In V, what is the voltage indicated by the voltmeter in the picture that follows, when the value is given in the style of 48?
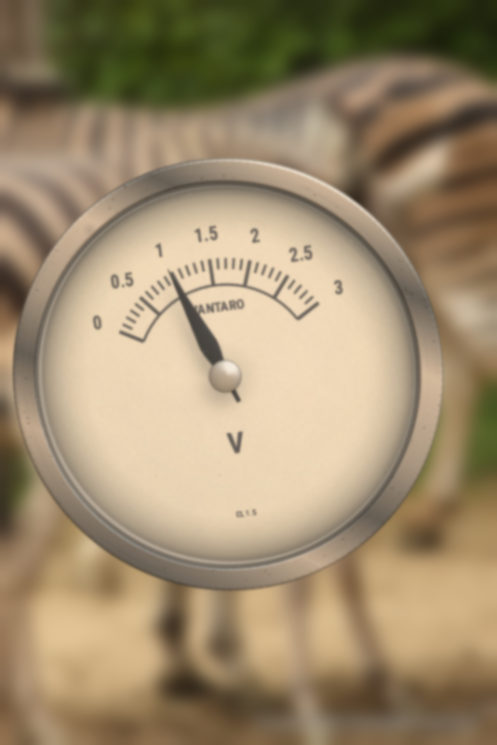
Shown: 1
